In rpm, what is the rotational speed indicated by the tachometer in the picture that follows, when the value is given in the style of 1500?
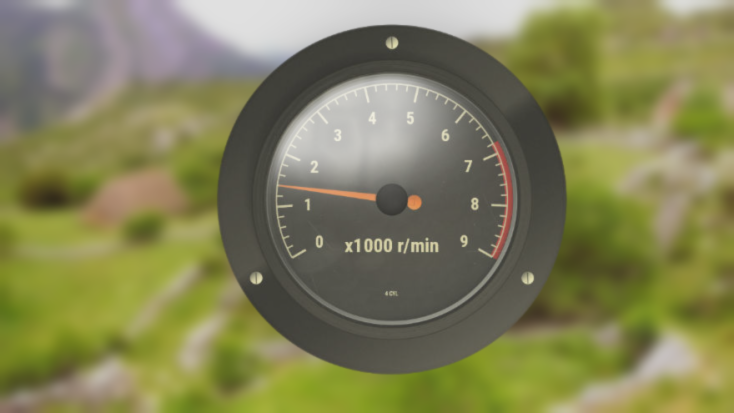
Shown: 1400
